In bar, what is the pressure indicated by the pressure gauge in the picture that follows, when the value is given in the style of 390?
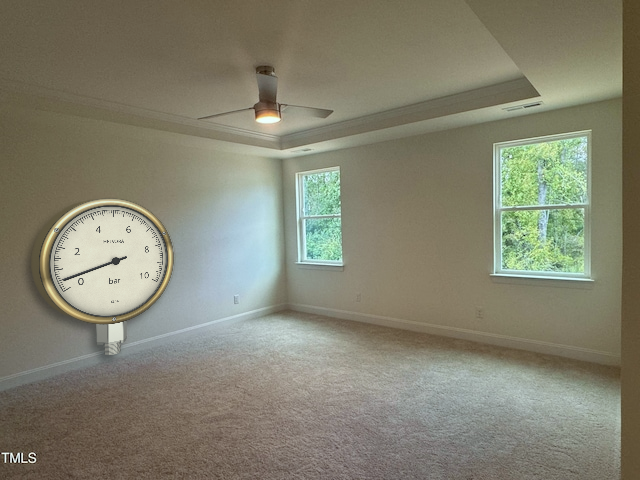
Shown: 0.5
